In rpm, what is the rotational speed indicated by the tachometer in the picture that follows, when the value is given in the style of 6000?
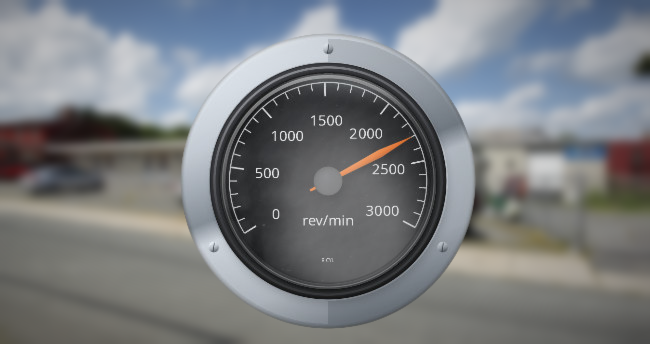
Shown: 2300
